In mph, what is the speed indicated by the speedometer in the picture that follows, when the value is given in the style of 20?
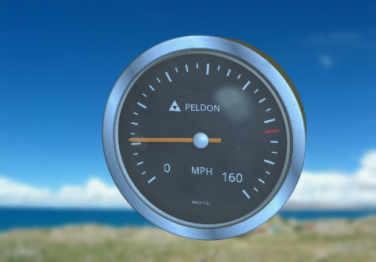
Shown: 22.5
